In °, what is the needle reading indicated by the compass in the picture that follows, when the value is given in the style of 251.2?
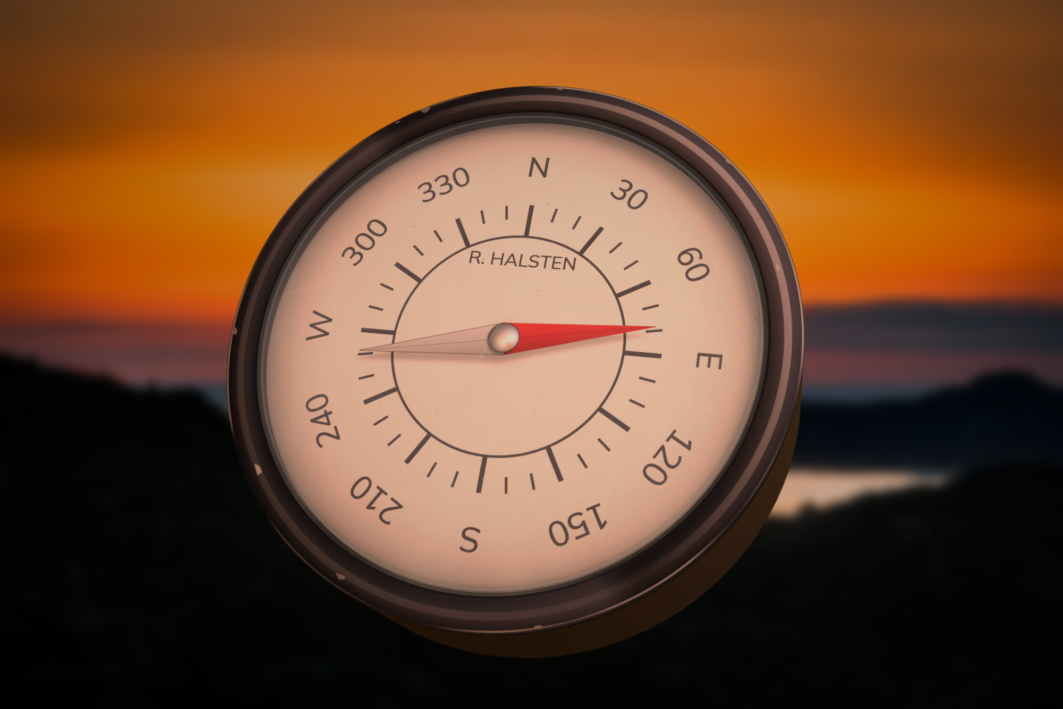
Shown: 80
